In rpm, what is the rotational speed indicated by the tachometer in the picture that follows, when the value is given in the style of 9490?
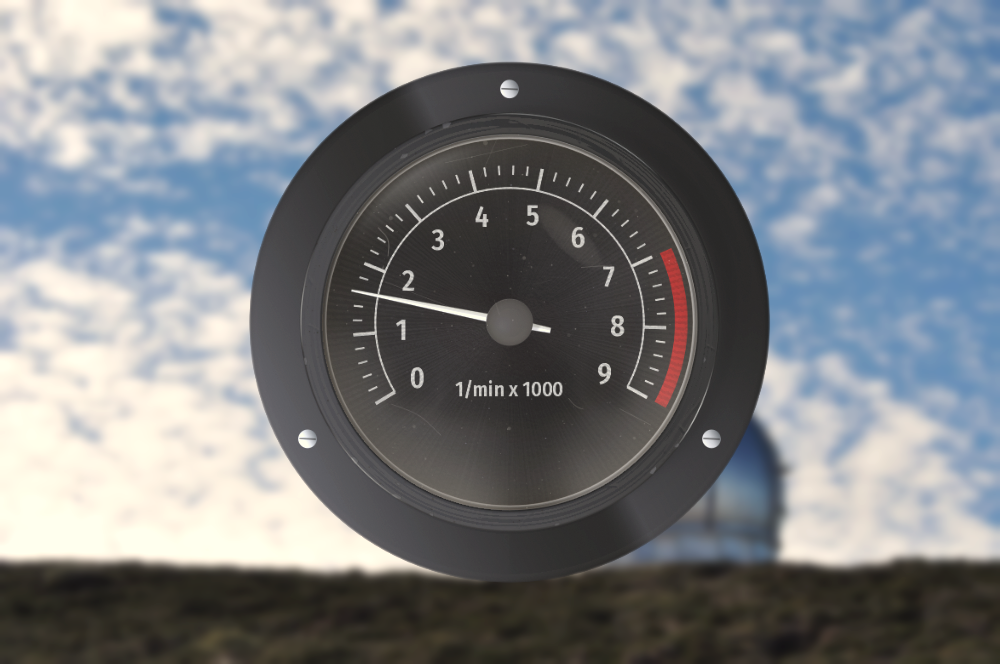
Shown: 1600
